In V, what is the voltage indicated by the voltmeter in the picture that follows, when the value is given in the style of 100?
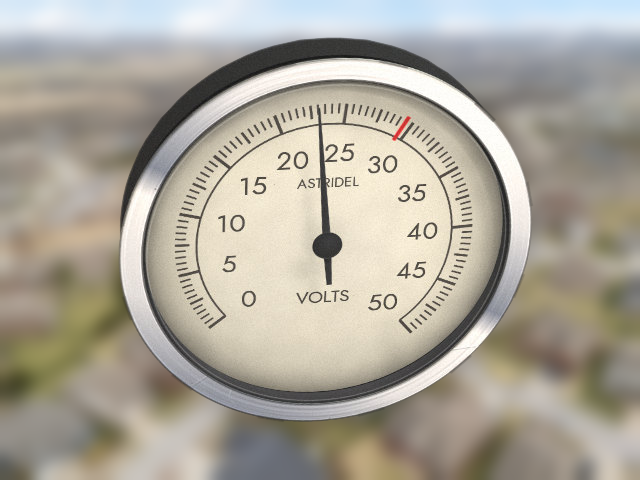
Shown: 23
